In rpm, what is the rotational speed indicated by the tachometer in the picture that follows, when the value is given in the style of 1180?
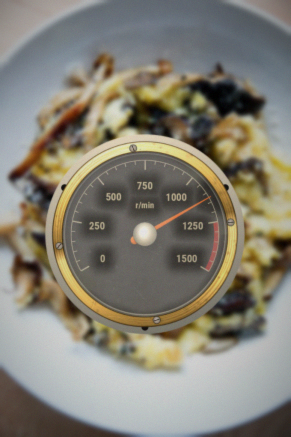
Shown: 1125
